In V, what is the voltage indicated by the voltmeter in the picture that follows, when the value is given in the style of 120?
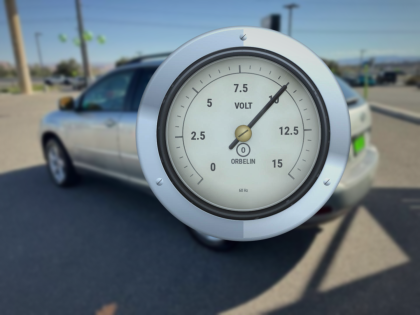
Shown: 10
